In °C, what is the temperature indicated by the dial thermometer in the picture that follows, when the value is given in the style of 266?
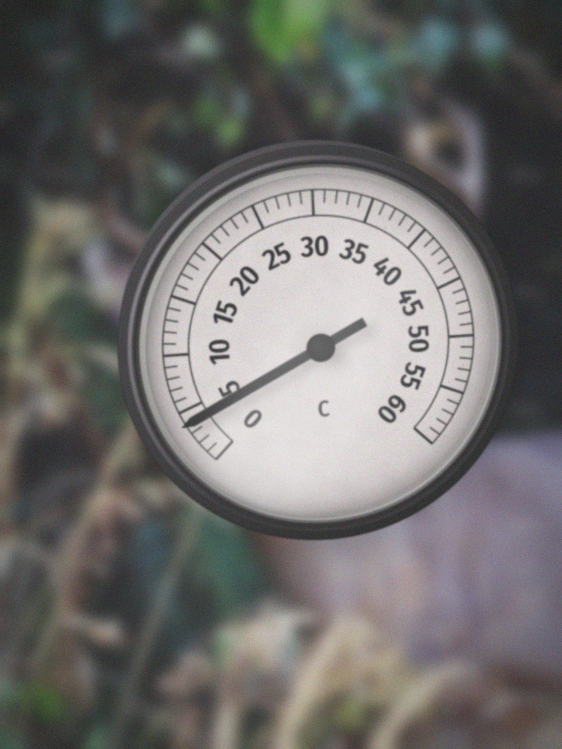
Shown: 4
